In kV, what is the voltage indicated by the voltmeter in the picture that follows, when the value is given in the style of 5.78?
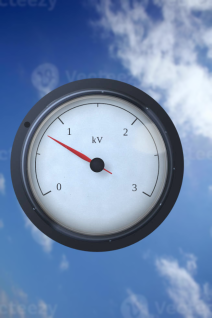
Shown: 0.75
